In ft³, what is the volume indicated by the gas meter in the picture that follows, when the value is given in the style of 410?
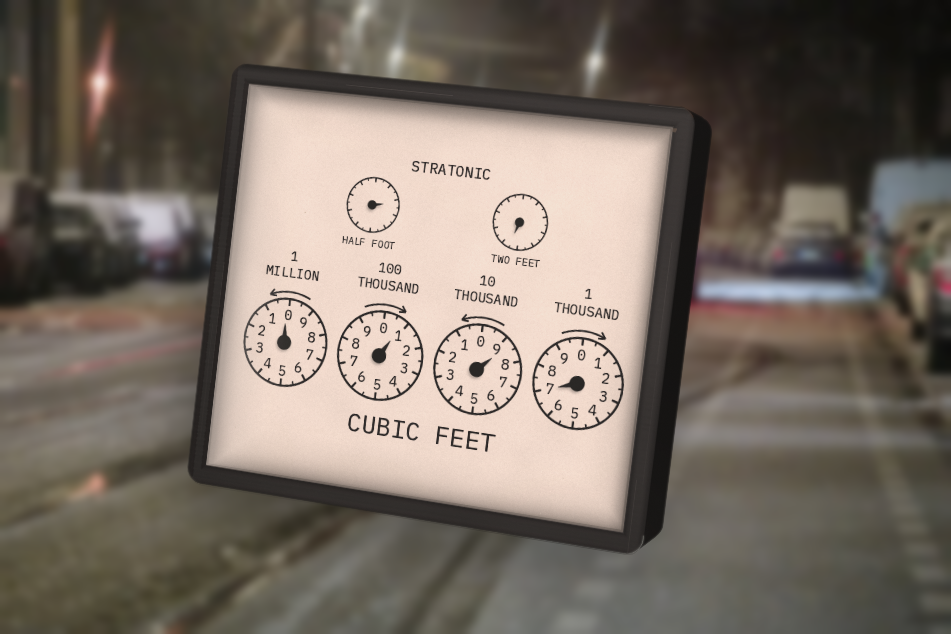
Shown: 8700
